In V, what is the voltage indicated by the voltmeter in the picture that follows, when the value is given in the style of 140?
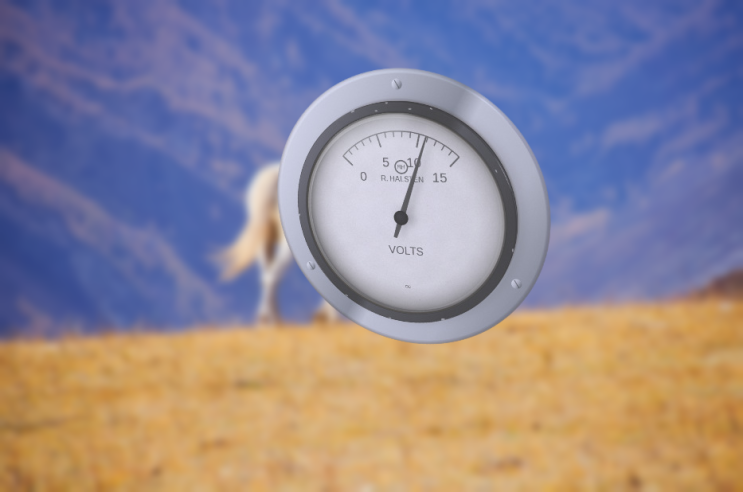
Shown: 11
